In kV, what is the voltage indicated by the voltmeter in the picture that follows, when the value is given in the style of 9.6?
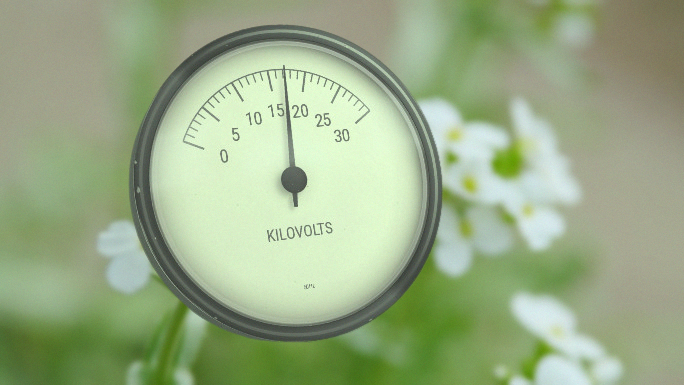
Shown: 17
